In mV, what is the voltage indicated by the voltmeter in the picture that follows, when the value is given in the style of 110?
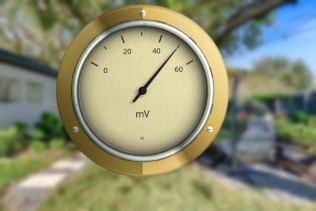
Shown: 50
